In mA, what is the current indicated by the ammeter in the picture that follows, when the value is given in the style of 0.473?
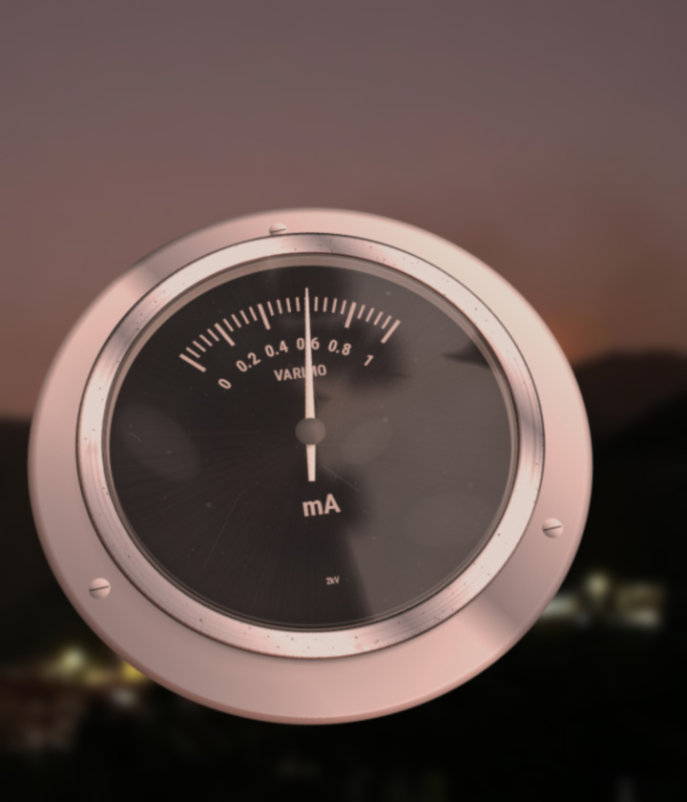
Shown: 0.6
